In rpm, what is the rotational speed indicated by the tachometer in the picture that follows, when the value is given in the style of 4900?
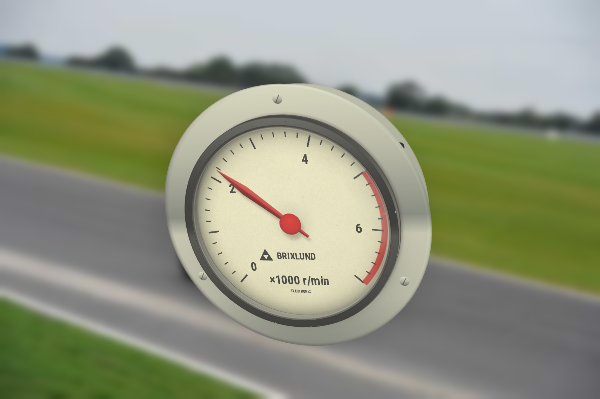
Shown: 2200
